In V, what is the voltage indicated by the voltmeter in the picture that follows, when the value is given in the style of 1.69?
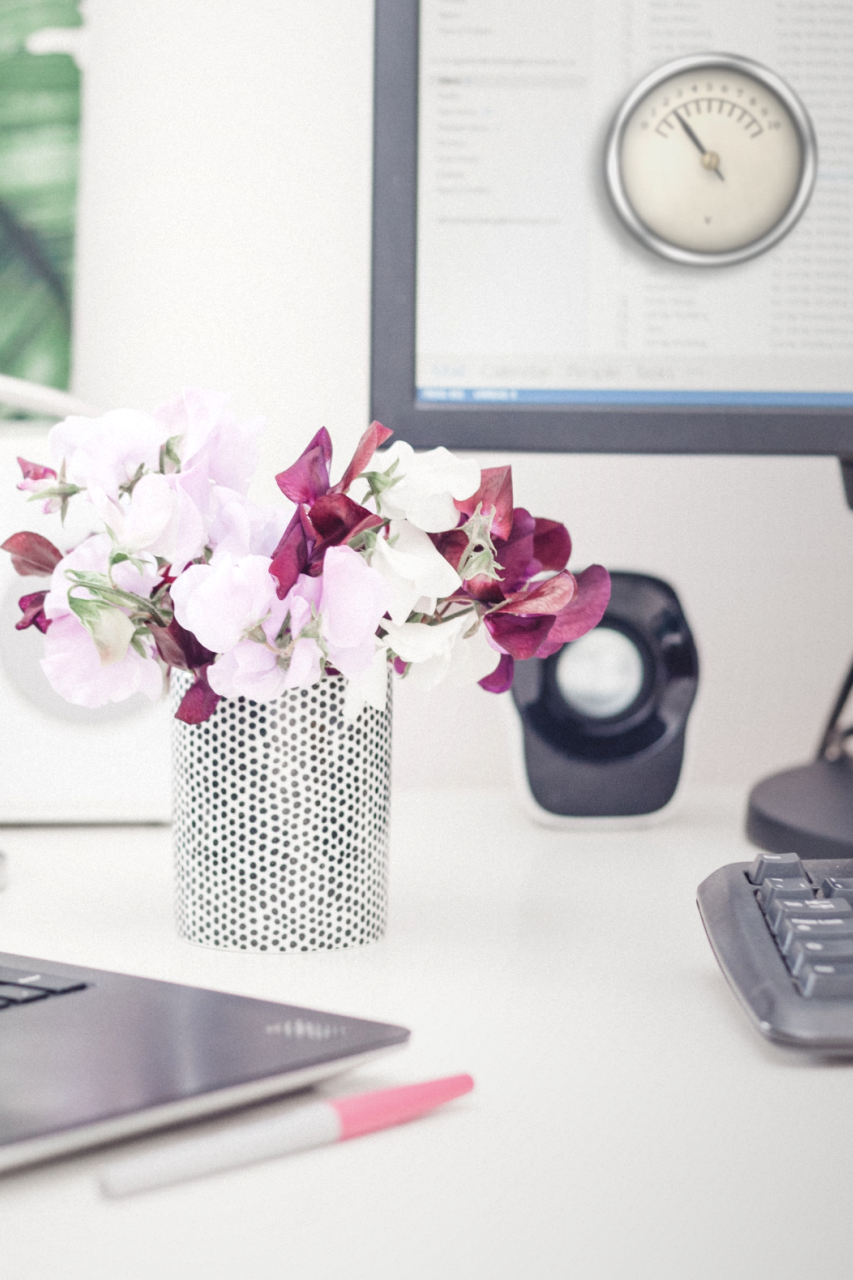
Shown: 2
